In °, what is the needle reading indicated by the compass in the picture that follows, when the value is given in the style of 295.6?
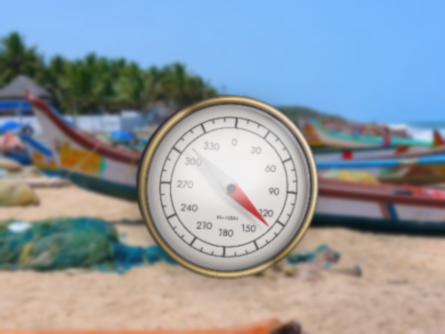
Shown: 130
